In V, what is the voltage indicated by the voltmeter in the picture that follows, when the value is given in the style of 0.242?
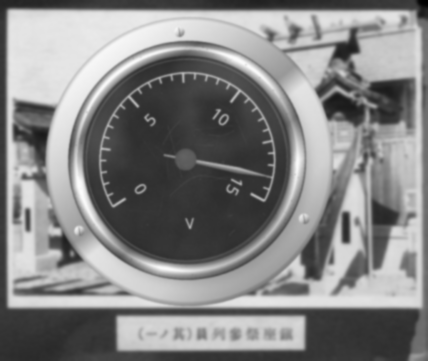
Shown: 14
